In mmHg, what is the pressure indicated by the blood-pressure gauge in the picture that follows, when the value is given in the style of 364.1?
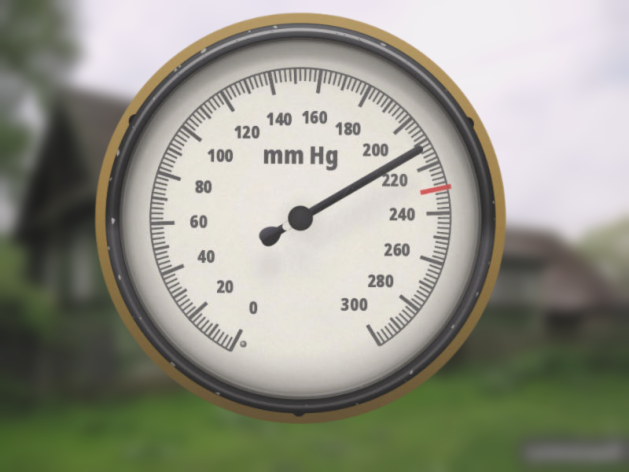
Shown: 212
